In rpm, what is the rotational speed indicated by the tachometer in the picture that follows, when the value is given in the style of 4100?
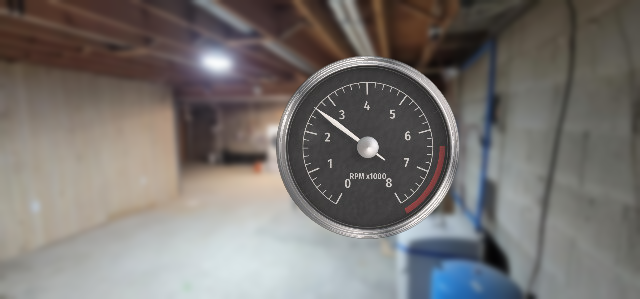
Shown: 2600
